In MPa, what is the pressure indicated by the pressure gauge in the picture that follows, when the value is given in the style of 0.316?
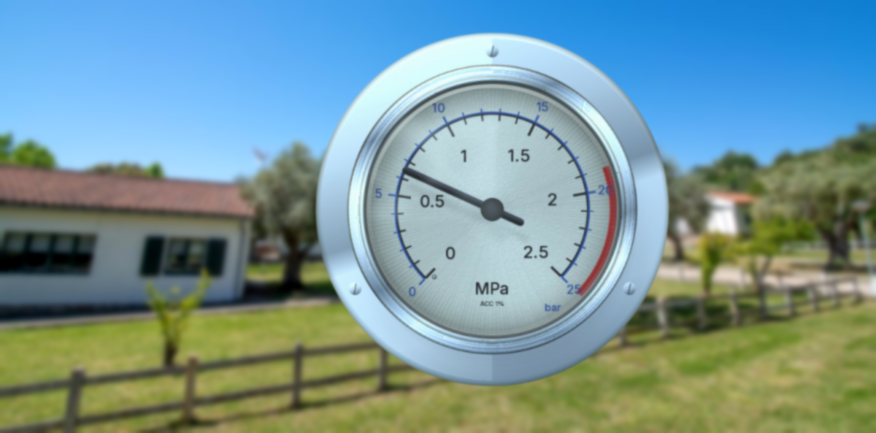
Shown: 0.65
